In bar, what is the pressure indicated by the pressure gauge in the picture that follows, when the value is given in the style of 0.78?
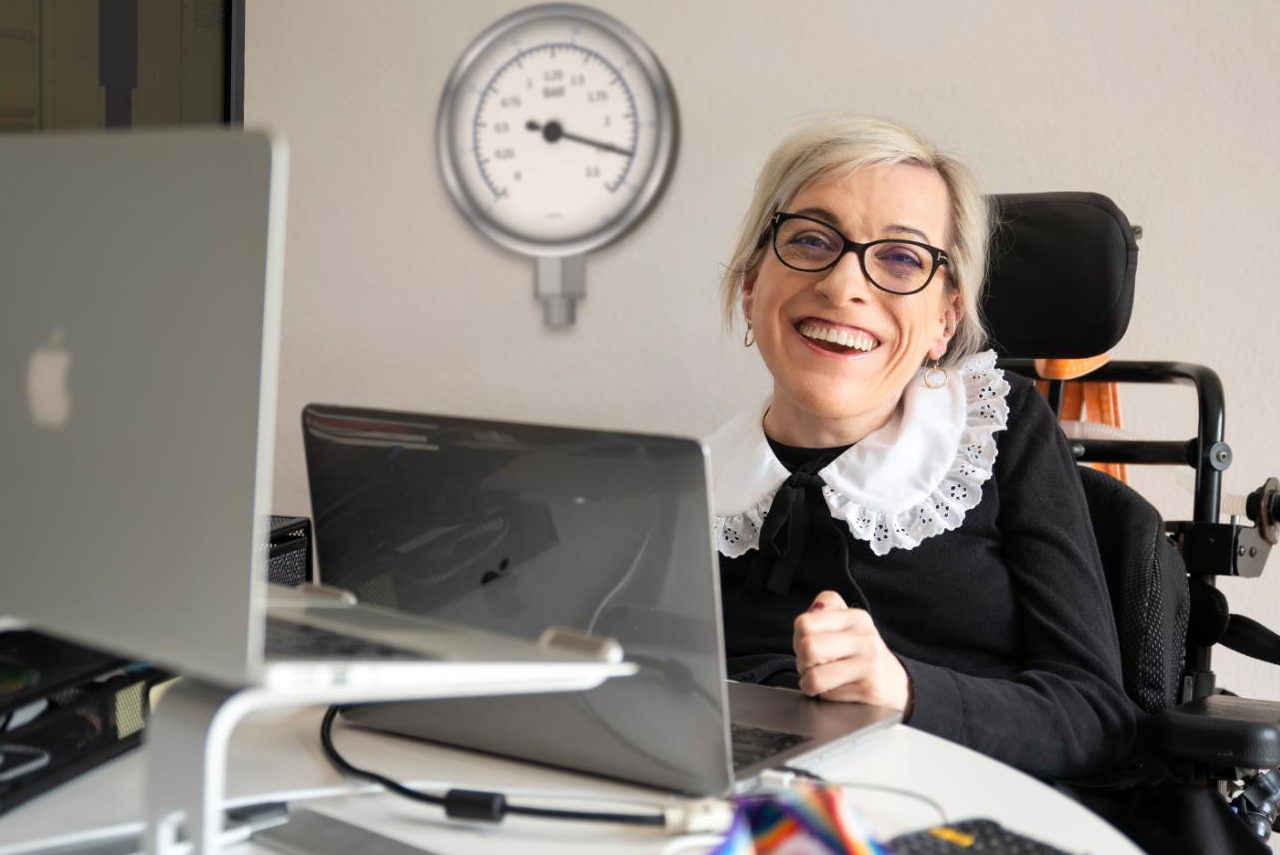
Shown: 2.25
